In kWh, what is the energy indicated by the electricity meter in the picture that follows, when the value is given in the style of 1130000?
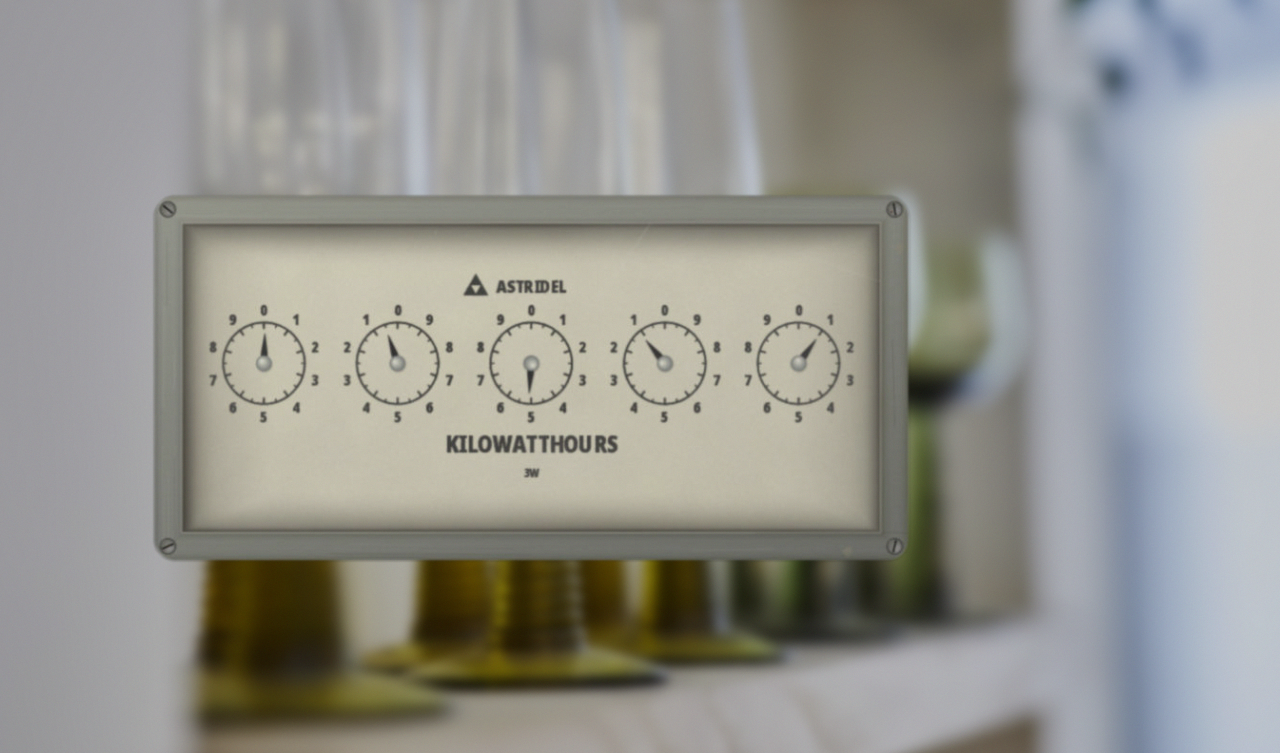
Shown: 511
